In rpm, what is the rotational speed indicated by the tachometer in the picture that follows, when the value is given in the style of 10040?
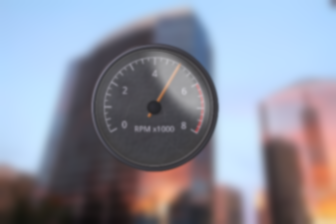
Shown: 5000
